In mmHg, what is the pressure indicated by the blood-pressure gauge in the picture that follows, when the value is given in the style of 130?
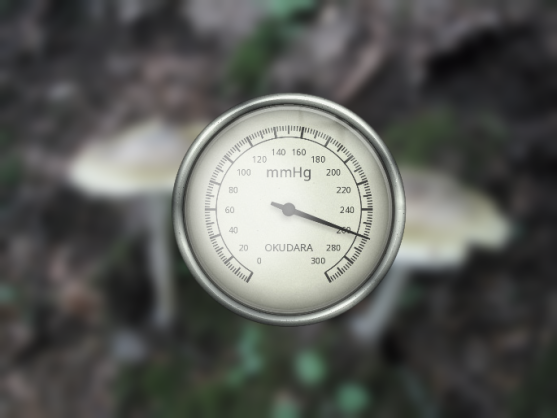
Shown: 260
